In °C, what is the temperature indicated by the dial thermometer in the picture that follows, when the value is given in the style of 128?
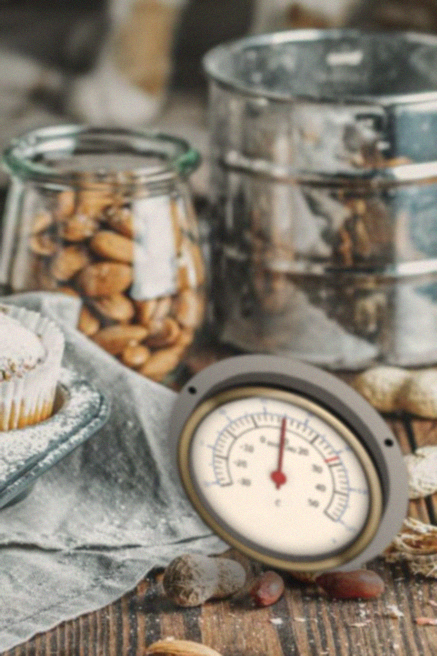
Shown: 10
